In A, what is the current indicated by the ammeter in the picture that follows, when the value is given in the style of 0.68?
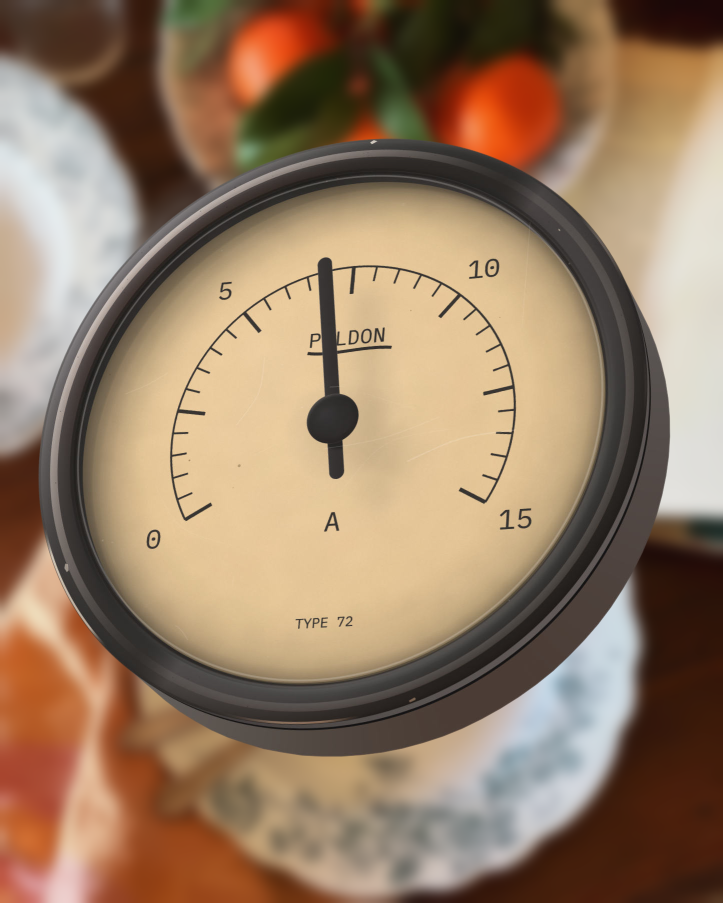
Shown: 7
